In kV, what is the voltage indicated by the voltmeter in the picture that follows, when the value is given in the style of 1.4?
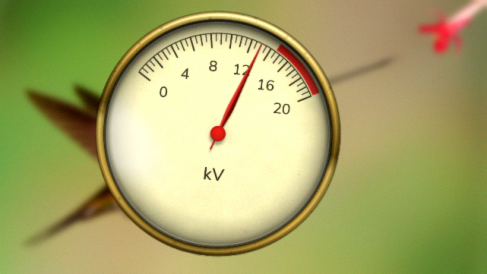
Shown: 13
